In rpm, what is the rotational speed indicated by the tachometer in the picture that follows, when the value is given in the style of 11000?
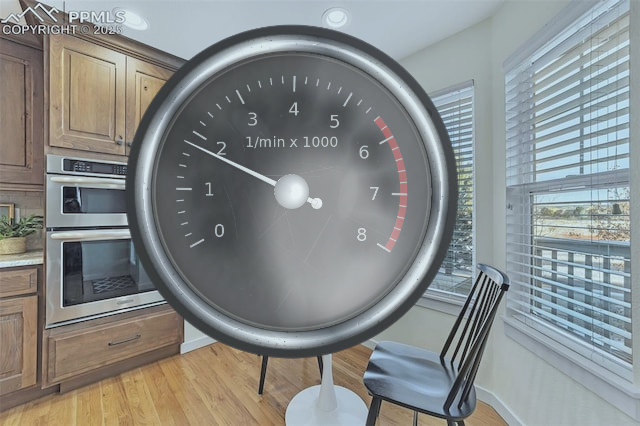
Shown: 1800
